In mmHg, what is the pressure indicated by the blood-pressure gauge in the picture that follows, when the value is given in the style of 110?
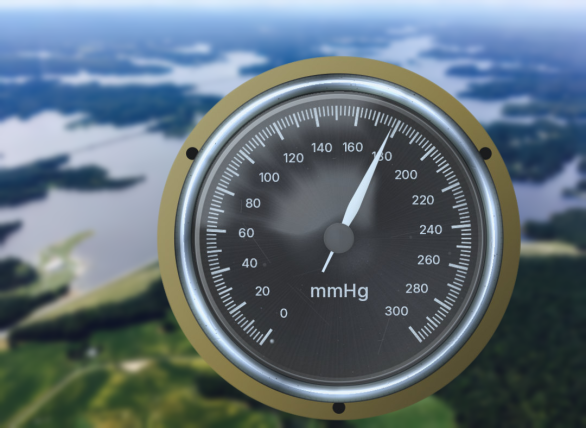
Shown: 178
